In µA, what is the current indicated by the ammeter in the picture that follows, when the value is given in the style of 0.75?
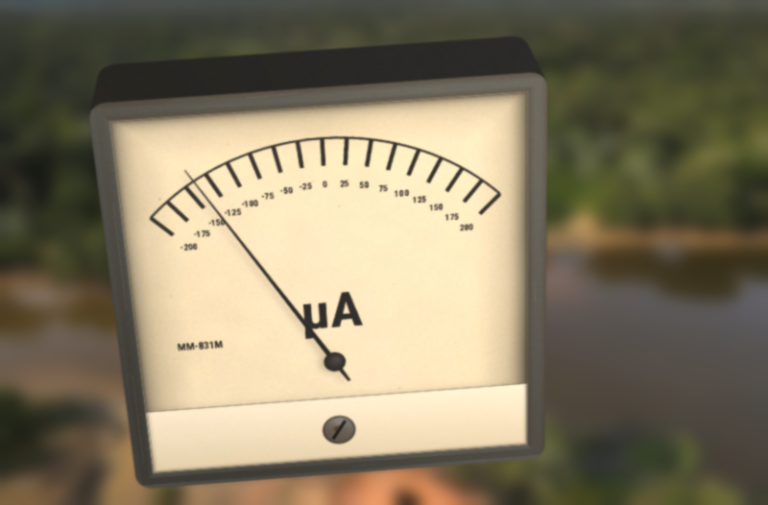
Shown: -137.5
